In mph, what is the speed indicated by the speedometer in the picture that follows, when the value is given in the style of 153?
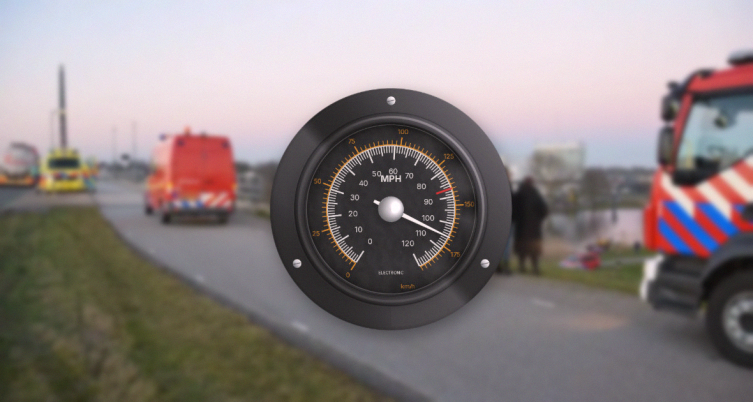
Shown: 105
